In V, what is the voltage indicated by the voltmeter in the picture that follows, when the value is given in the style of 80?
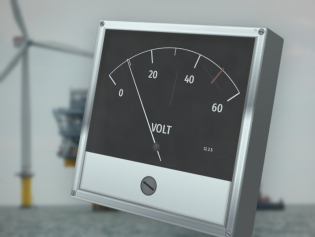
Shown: 10
